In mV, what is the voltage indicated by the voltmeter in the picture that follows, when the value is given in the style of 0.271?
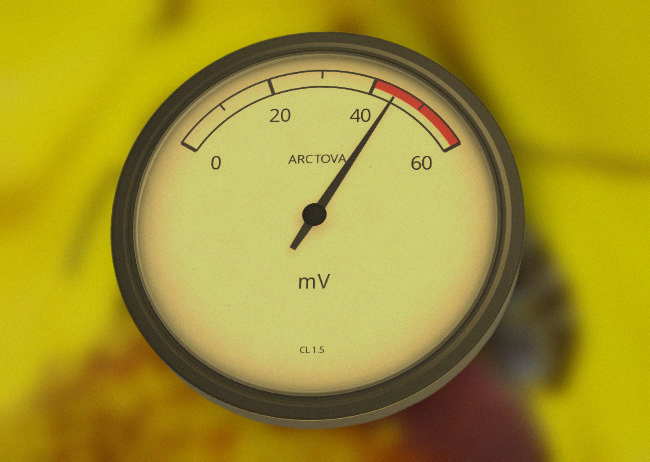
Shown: 45
